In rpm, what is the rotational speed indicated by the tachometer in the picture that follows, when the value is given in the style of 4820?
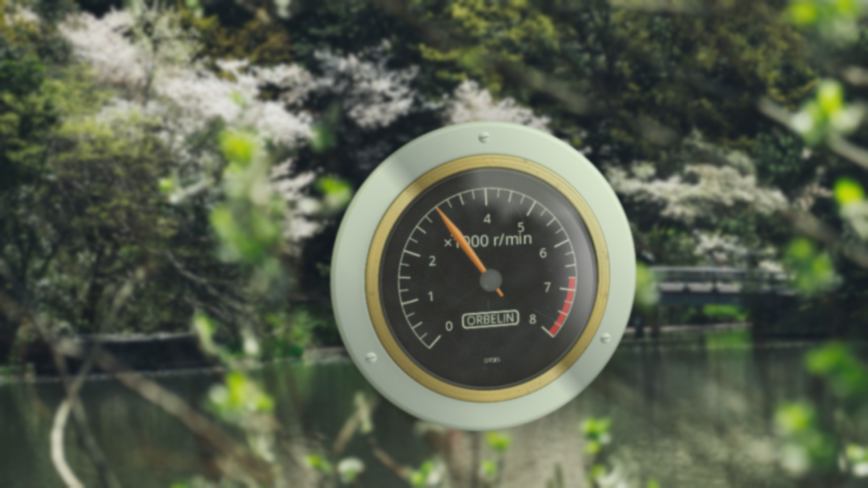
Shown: 3000
